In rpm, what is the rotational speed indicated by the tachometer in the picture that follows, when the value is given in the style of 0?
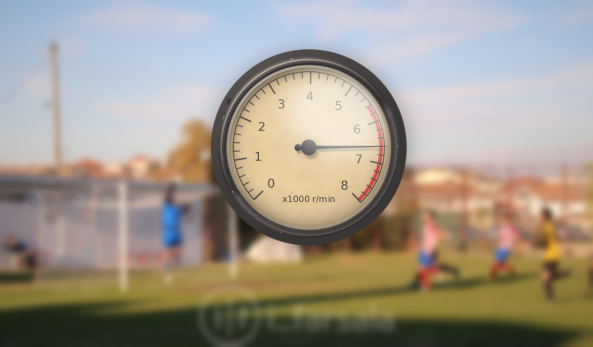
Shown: 6600
